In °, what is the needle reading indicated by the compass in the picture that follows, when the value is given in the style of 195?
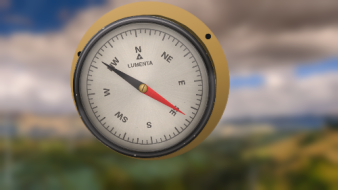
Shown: 130
